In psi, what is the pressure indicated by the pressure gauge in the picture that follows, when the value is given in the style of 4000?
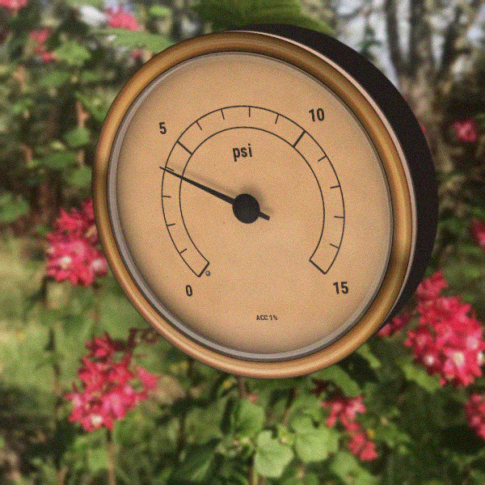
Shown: 4
